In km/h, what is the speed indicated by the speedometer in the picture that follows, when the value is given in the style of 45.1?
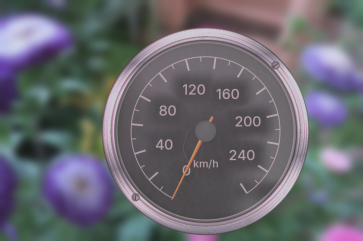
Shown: 0
